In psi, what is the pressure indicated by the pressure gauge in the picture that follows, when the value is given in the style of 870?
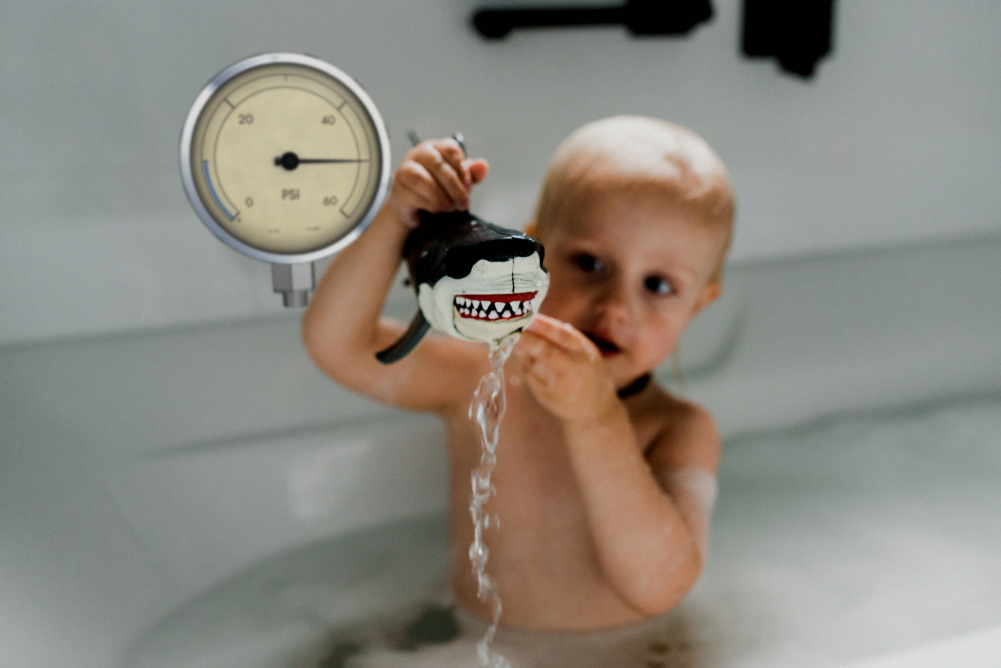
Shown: 50
